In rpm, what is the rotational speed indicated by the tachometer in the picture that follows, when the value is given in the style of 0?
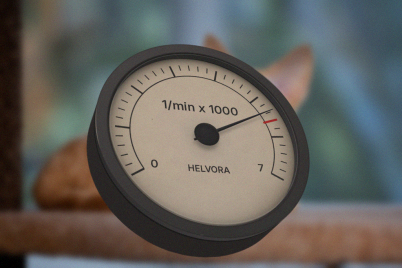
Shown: 5400
